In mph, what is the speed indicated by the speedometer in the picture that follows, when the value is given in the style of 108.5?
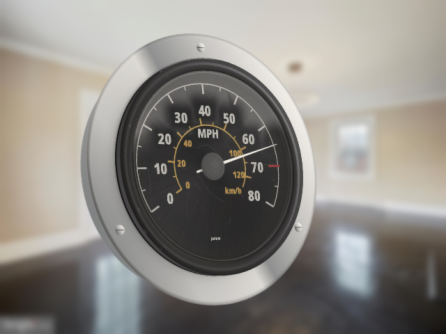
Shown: 65
